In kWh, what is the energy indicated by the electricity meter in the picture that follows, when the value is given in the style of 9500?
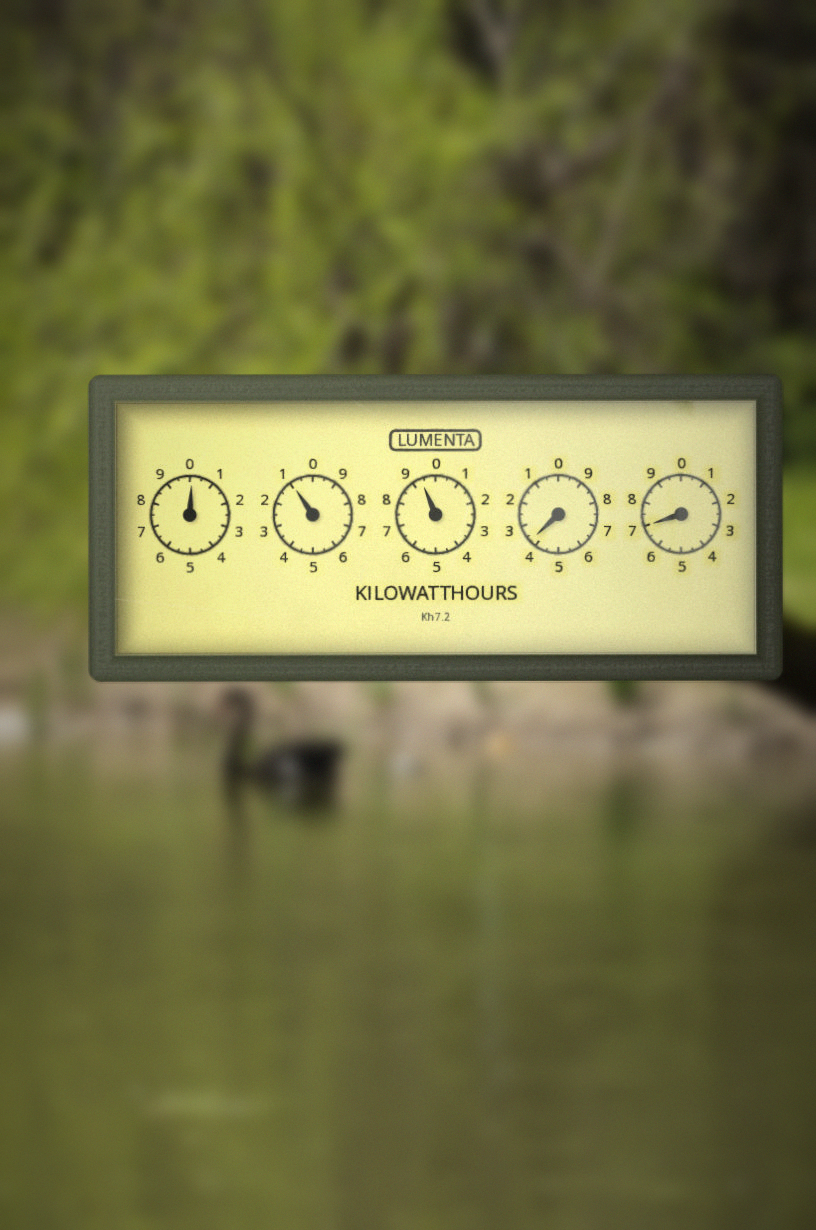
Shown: 937
